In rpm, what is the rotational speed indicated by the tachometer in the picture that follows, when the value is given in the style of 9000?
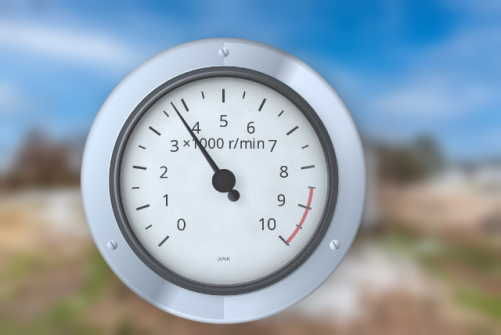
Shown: 3750
